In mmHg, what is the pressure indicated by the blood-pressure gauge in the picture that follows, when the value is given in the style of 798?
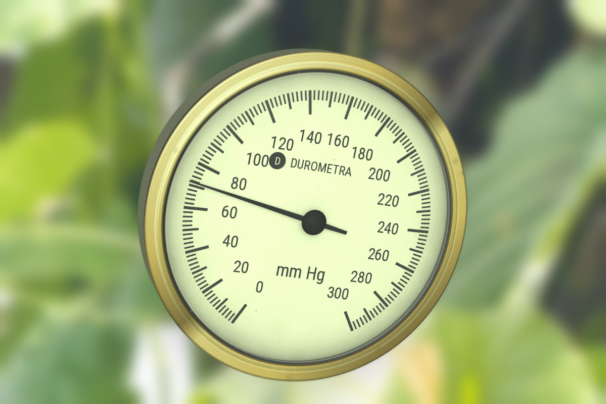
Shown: 72
